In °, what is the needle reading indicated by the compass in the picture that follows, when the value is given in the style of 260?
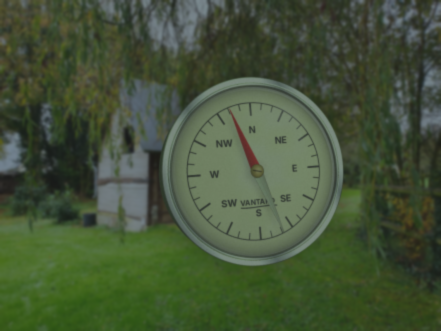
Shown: 340
